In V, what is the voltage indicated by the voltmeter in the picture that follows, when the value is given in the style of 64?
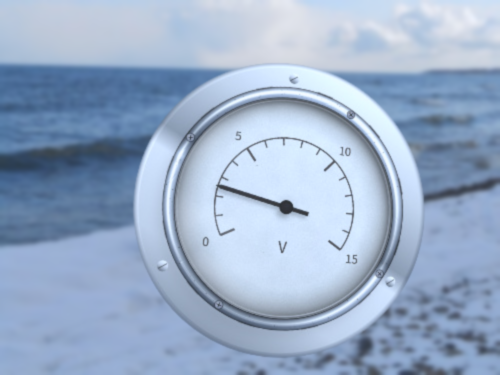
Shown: 2.5
